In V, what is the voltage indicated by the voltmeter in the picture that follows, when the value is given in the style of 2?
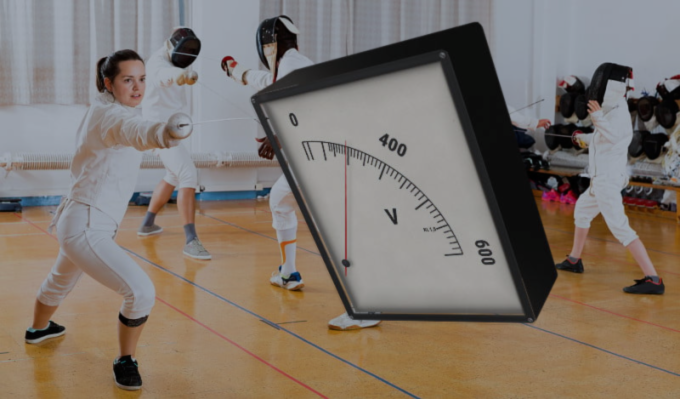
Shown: 300
